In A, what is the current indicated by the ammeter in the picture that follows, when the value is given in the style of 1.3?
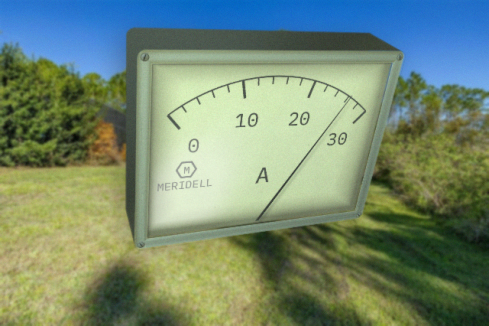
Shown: 26
